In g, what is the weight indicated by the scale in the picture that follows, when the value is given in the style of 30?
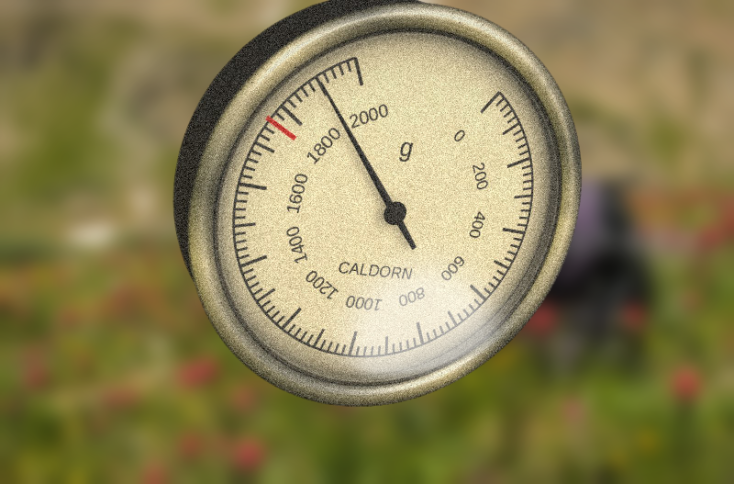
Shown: 1900
